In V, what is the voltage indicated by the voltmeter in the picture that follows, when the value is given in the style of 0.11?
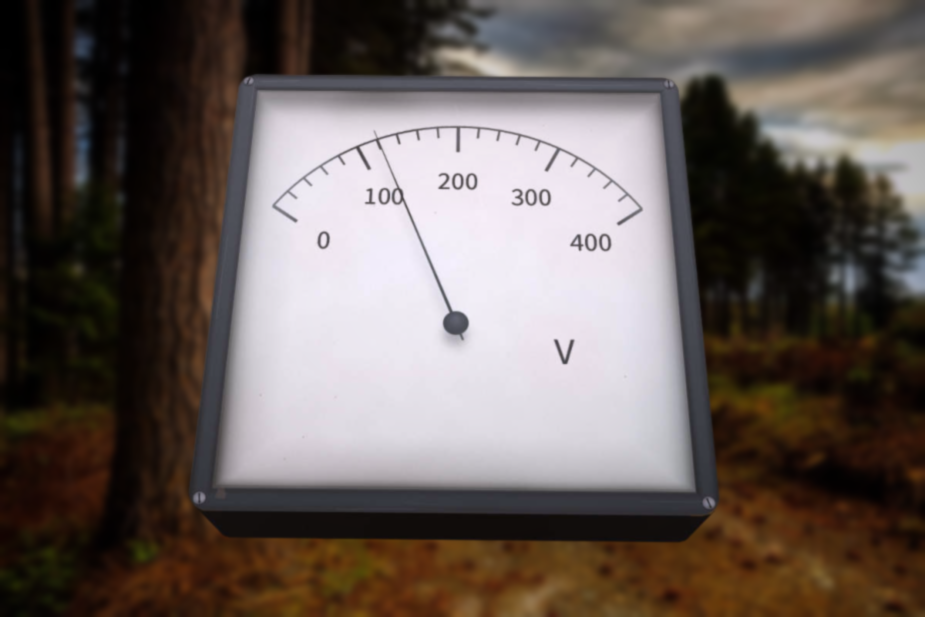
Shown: 120
